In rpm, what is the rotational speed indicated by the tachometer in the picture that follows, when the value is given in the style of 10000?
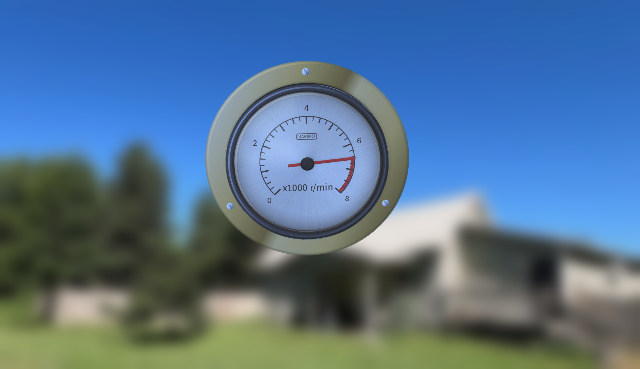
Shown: 6500
